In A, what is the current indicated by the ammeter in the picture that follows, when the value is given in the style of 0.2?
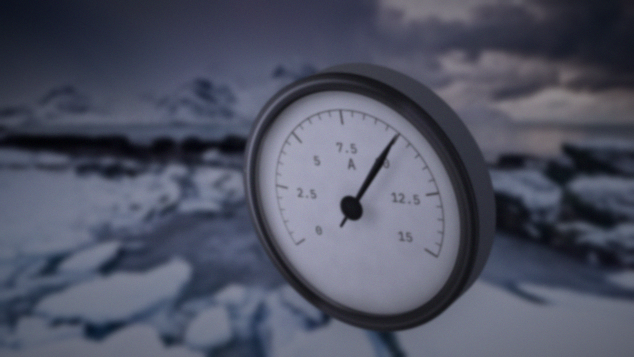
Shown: 10
